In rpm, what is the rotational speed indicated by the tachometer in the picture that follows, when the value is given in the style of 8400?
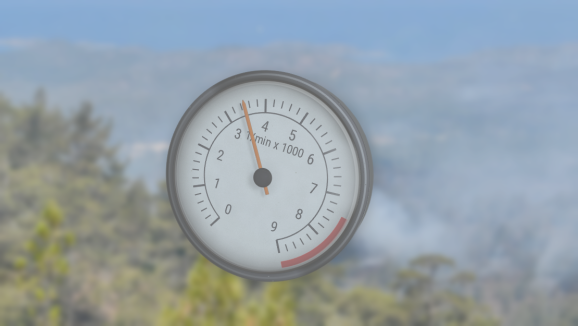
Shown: 3500
